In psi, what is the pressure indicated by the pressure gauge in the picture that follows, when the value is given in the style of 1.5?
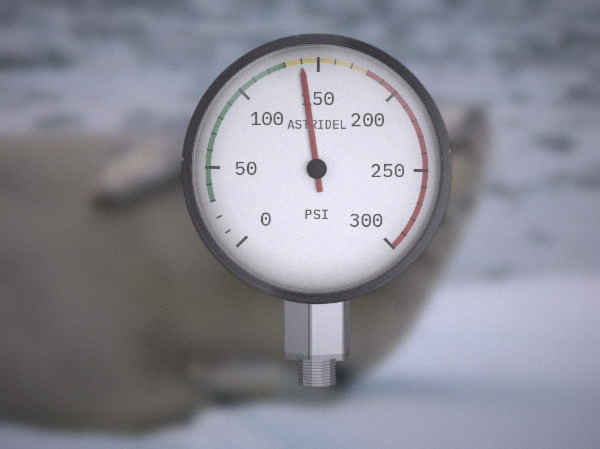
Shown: 140
